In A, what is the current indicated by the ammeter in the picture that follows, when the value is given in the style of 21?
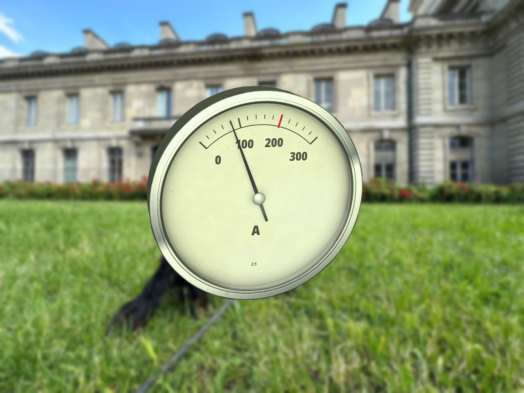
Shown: 80
